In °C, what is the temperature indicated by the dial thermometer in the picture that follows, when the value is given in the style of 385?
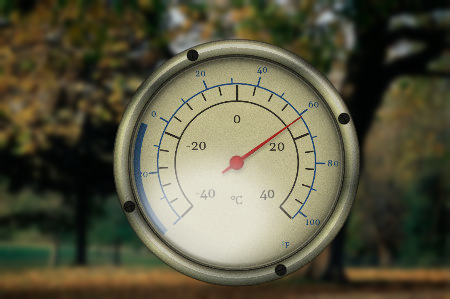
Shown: 16
